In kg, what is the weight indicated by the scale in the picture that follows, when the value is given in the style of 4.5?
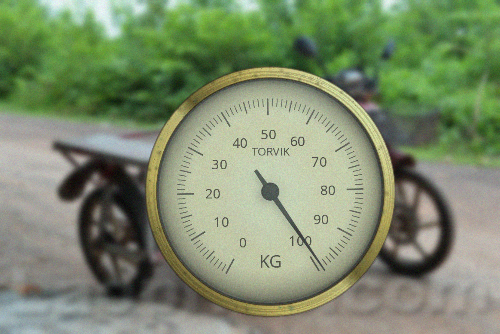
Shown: 99
